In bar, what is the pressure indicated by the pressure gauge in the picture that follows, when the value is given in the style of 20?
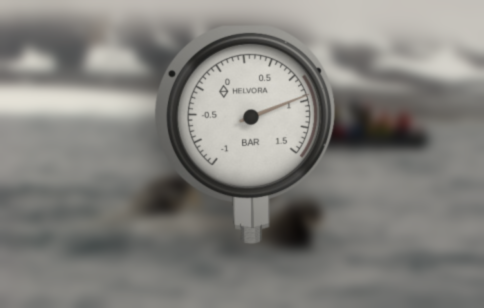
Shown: 0.95
